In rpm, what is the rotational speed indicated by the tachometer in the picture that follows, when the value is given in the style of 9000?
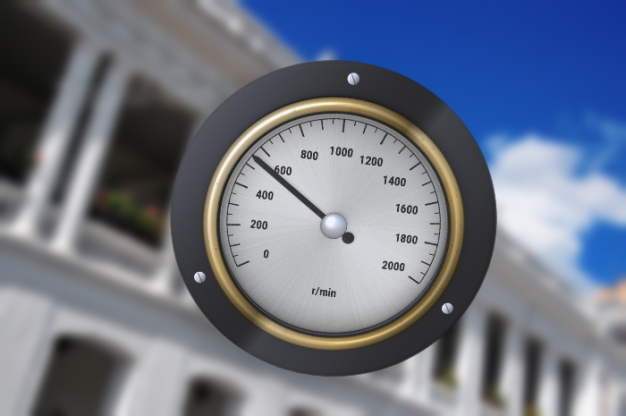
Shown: 550
